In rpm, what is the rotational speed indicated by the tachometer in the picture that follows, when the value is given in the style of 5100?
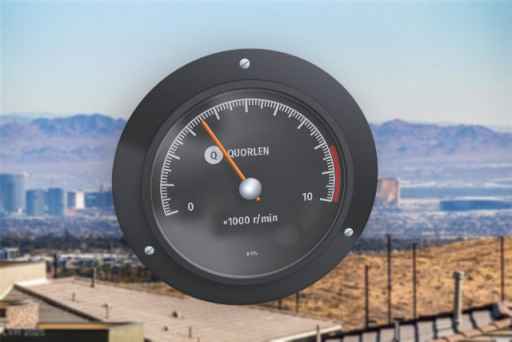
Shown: 3500
